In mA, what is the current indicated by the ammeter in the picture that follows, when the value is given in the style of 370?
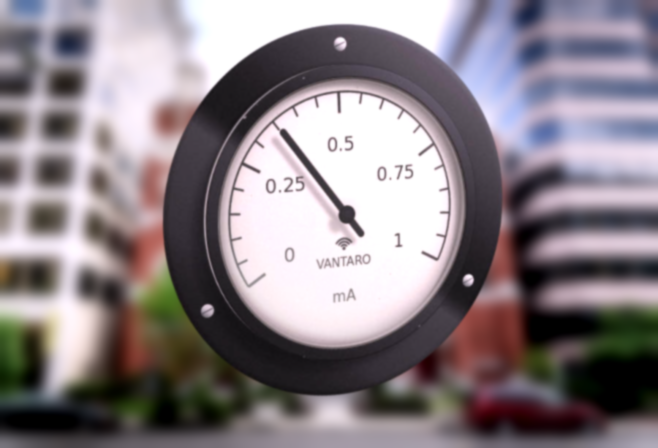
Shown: 0.35
